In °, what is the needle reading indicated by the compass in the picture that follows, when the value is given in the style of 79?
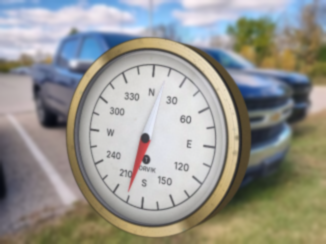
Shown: 195
